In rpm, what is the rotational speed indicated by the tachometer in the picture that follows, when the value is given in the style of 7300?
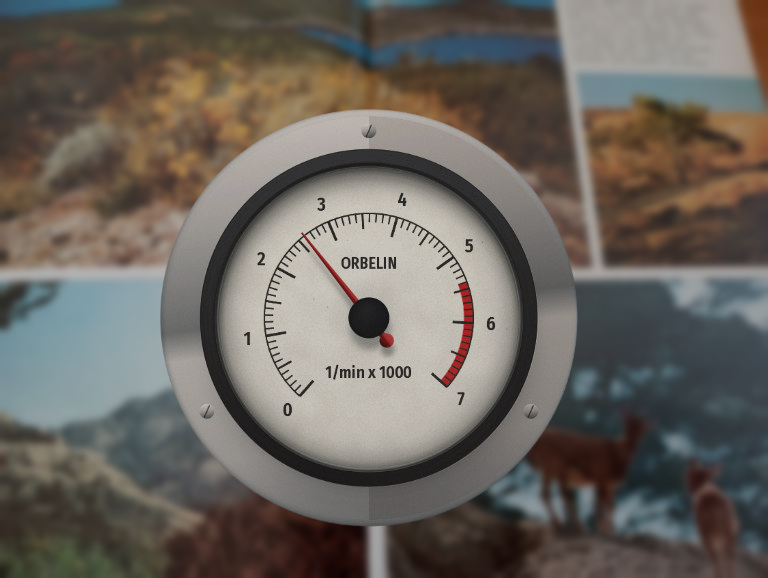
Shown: 2600
